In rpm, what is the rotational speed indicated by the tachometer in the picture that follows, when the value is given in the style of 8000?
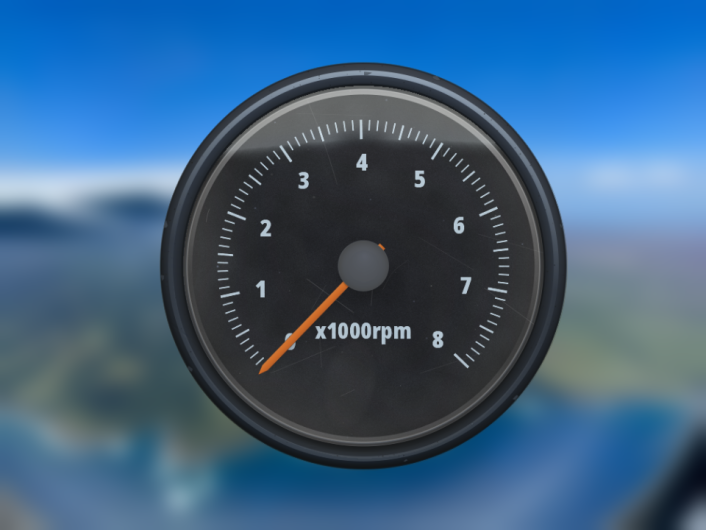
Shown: 0
